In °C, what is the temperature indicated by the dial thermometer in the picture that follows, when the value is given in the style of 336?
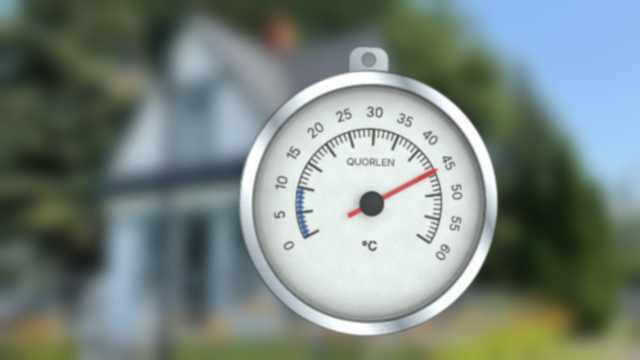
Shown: 45
